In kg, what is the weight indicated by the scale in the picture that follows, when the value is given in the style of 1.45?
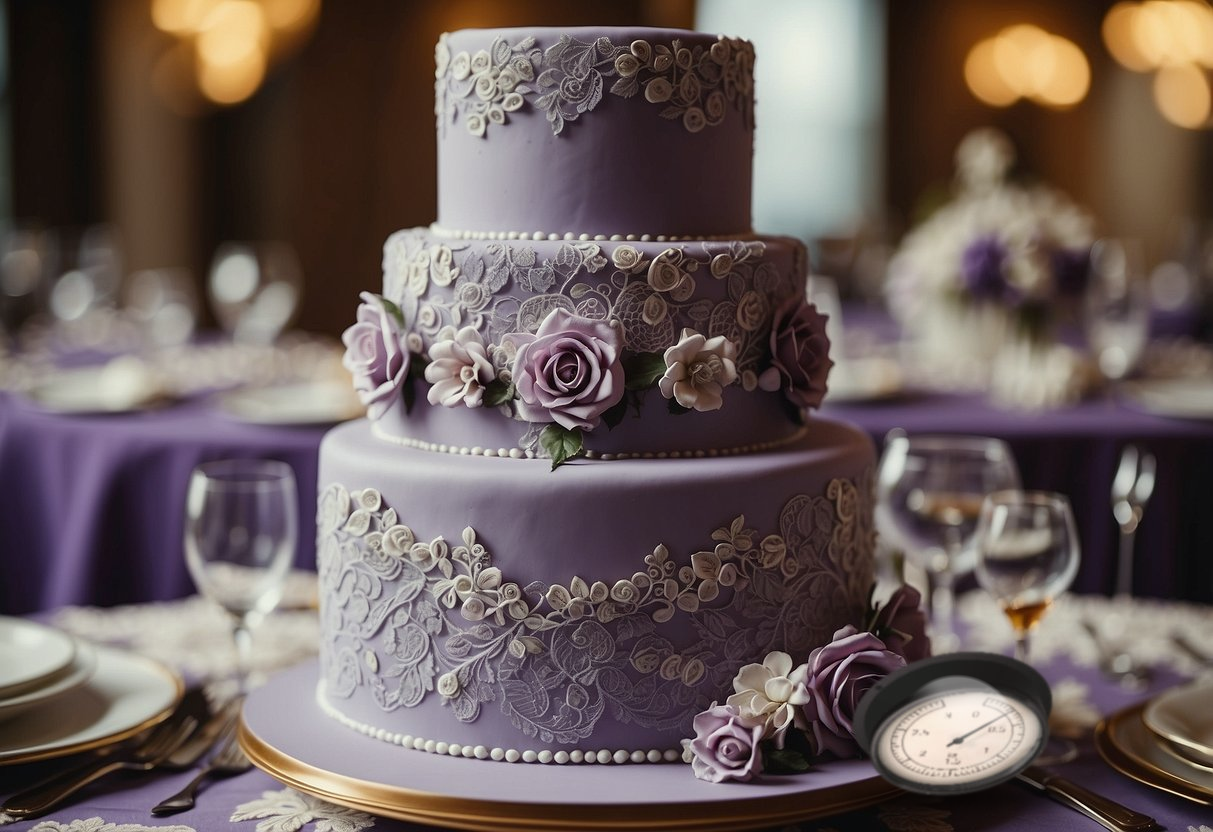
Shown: 0.25
